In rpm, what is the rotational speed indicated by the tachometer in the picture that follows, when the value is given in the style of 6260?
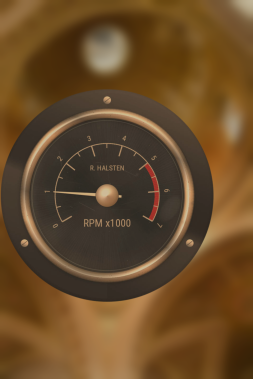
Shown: 1000
